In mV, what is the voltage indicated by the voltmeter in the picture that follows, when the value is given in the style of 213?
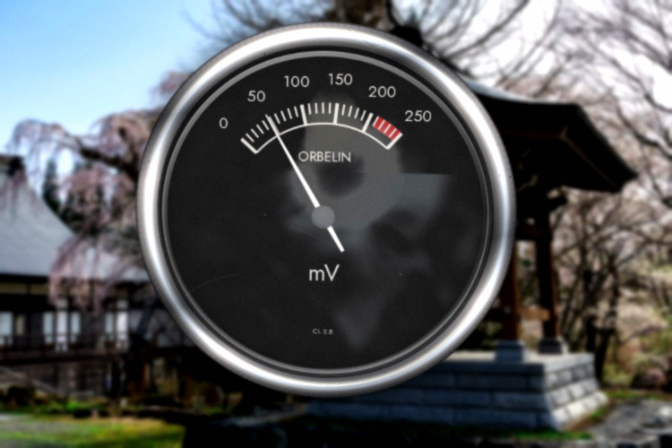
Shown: 50
